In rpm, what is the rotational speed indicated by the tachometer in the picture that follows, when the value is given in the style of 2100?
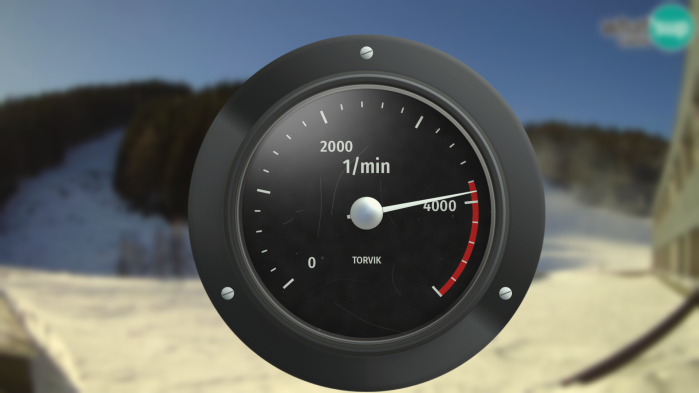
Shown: 3900
